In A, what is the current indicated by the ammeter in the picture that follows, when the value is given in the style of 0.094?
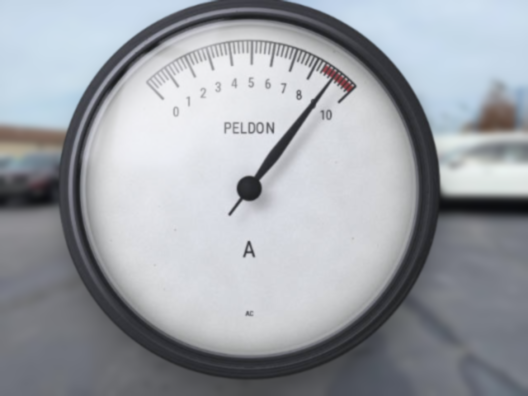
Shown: 9
